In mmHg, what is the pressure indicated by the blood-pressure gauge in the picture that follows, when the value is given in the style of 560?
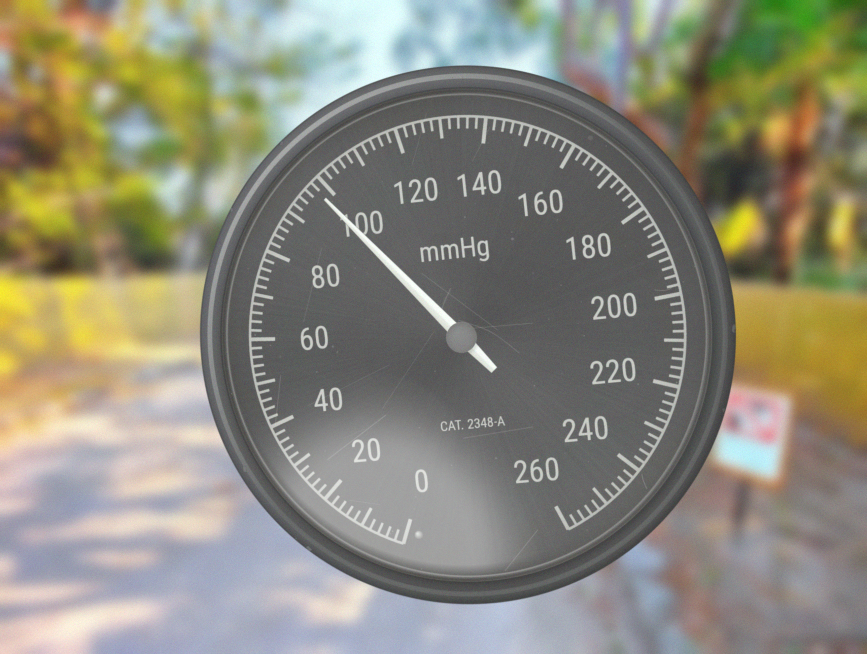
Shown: 98
